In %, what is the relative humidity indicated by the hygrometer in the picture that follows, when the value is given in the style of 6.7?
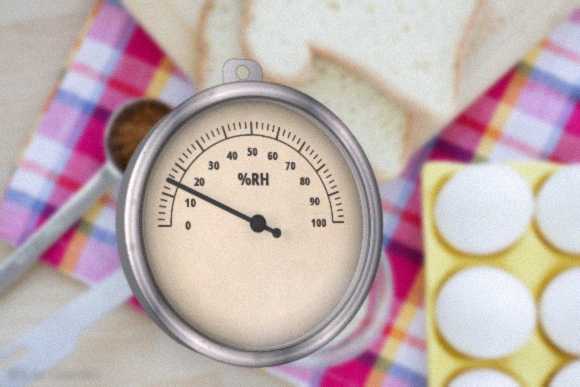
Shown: 14
